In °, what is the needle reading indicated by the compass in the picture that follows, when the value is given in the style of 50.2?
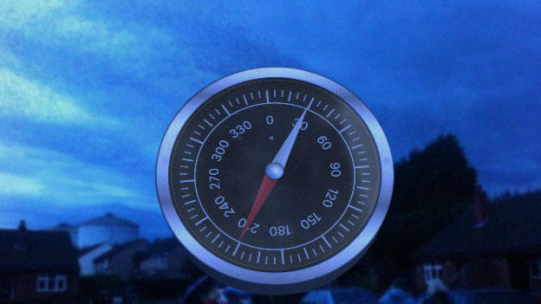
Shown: 210
